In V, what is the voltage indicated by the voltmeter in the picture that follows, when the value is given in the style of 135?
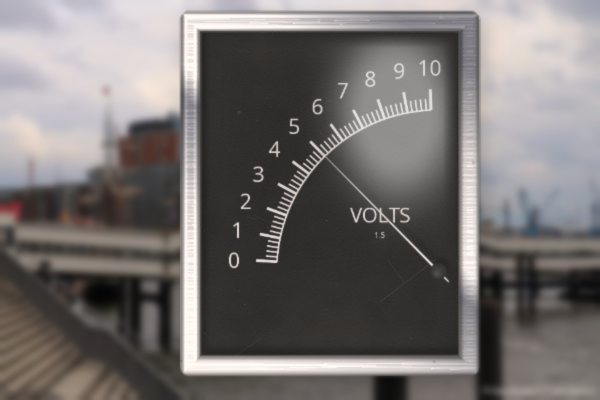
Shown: 5
